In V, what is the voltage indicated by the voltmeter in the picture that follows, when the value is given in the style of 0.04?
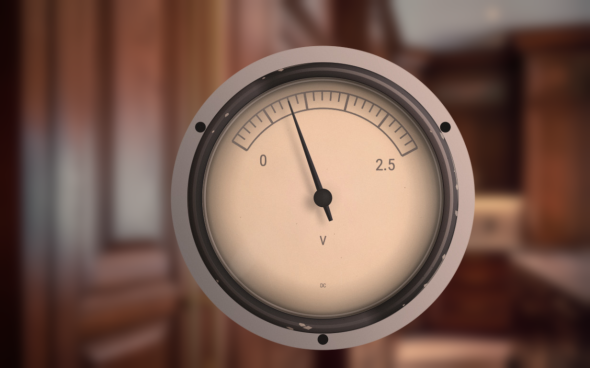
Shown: 0.8
